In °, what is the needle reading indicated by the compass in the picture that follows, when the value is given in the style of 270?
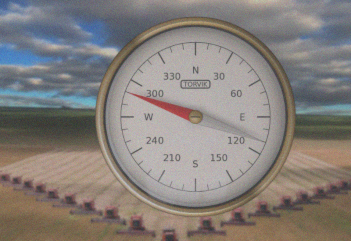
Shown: 290
